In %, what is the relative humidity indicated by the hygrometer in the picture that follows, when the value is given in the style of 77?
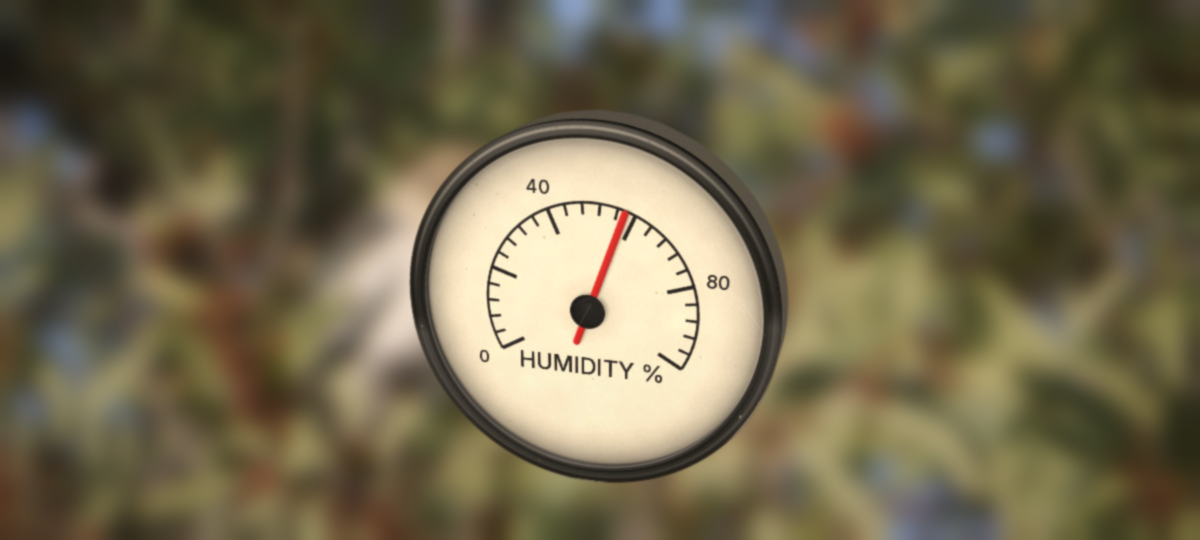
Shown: 58
